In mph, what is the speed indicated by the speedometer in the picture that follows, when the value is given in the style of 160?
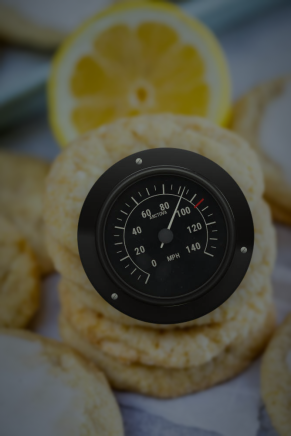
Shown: 92.5
